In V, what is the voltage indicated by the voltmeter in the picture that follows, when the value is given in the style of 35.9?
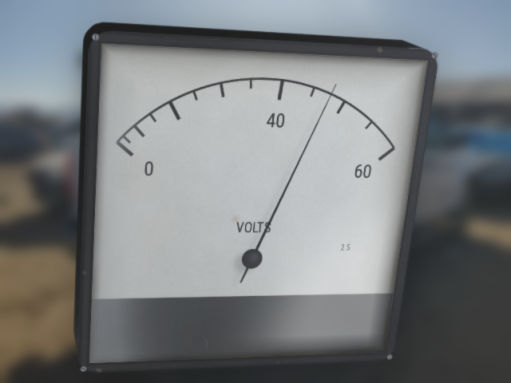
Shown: 47.5
